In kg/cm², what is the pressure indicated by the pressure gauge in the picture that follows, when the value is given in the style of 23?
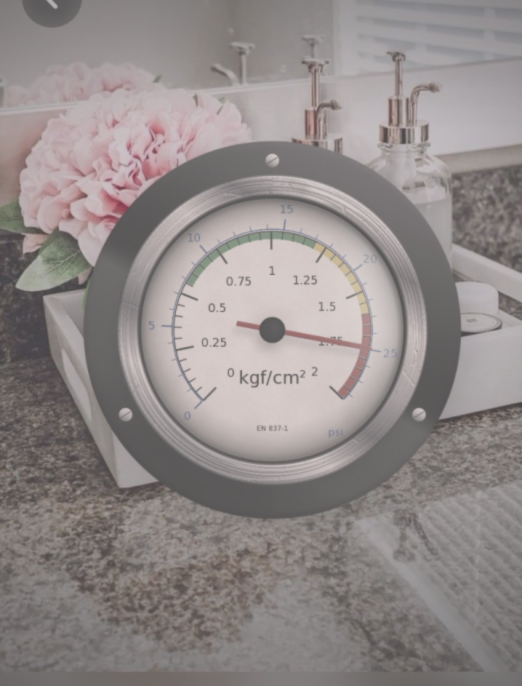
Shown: 1.75
